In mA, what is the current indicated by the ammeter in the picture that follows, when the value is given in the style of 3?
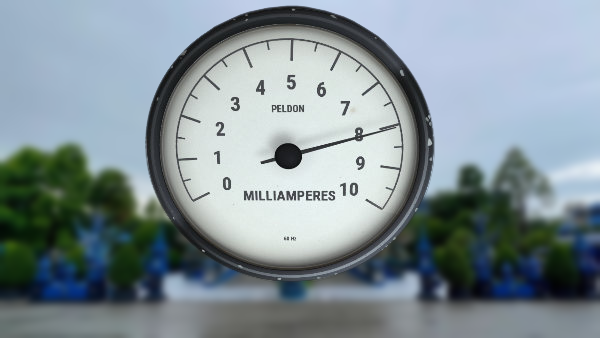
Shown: 8
